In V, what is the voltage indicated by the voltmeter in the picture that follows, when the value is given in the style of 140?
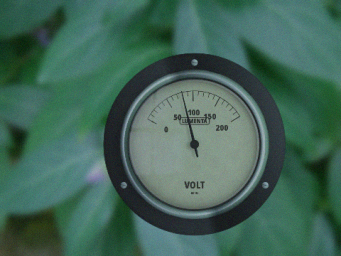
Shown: 80
